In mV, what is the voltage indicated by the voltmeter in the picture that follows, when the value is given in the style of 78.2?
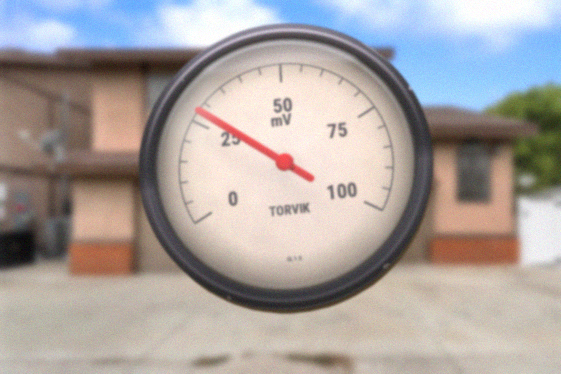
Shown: 27.5
